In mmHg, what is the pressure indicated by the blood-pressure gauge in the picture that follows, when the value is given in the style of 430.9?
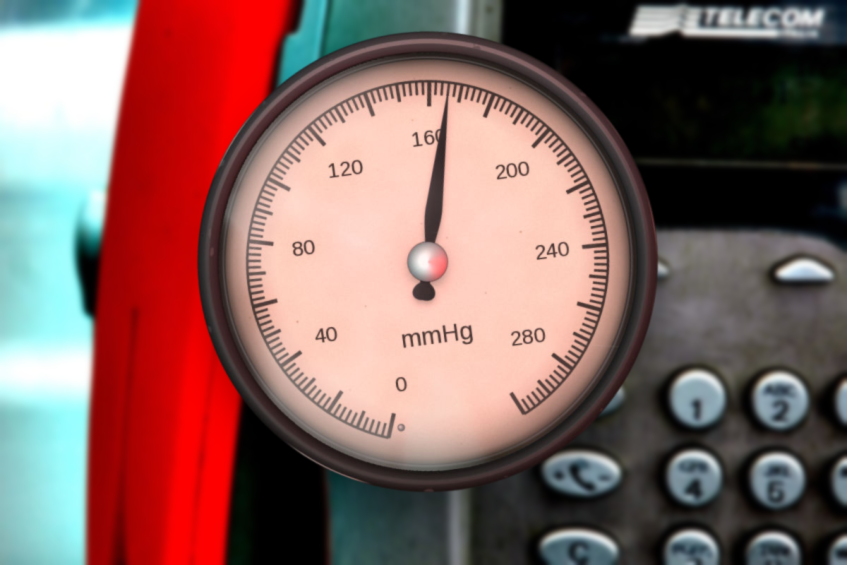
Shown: 166
